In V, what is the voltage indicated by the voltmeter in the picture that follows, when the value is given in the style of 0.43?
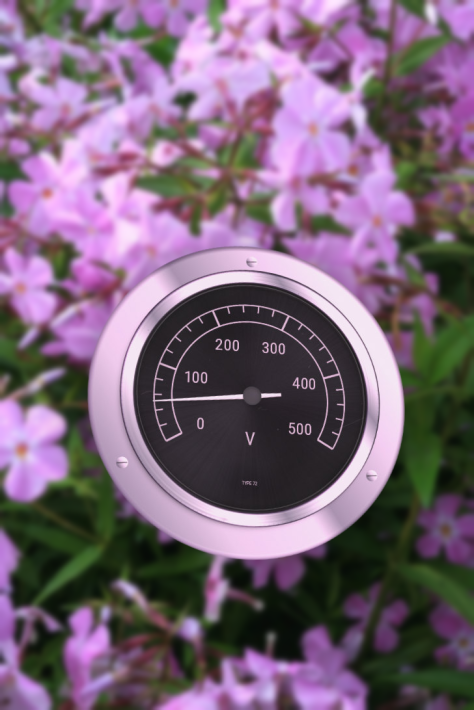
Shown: 50
